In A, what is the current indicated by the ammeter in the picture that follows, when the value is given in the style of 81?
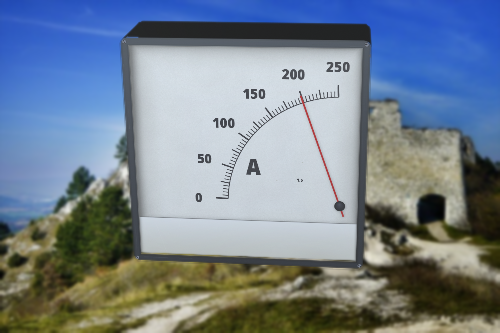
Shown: 200
